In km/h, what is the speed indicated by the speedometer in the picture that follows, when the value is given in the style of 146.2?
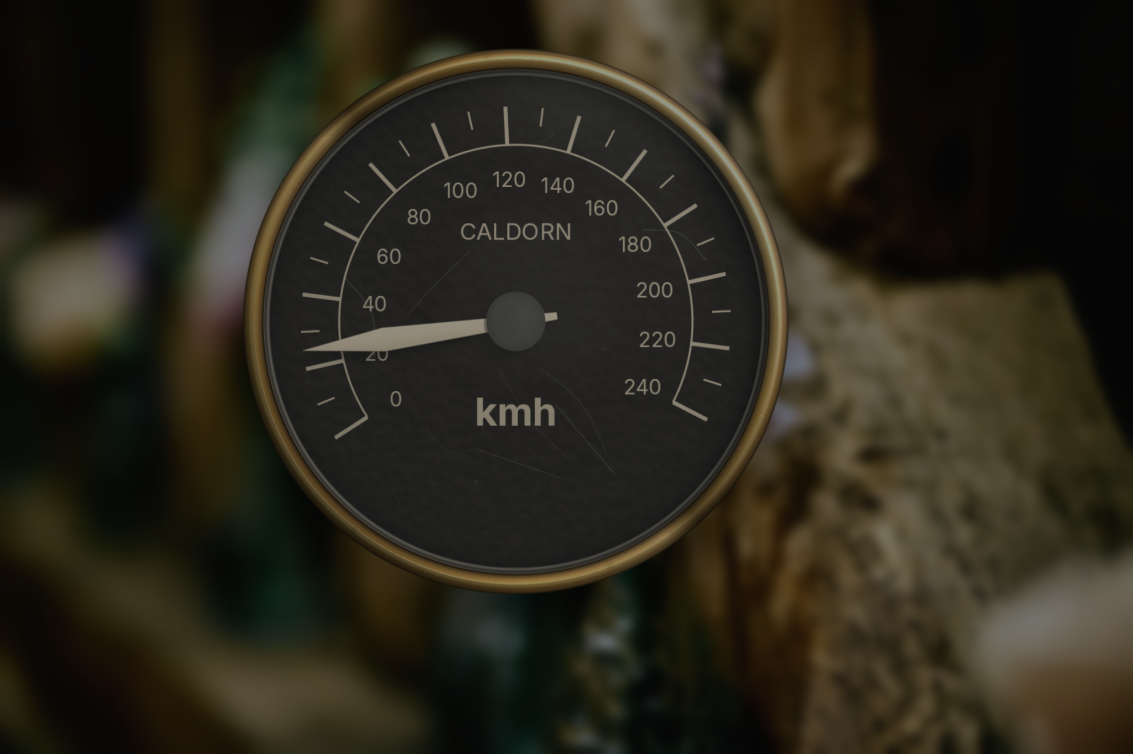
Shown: 25
